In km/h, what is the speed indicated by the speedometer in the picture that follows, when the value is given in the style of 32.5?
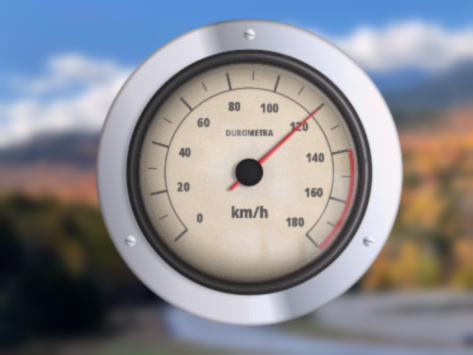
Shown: 120
